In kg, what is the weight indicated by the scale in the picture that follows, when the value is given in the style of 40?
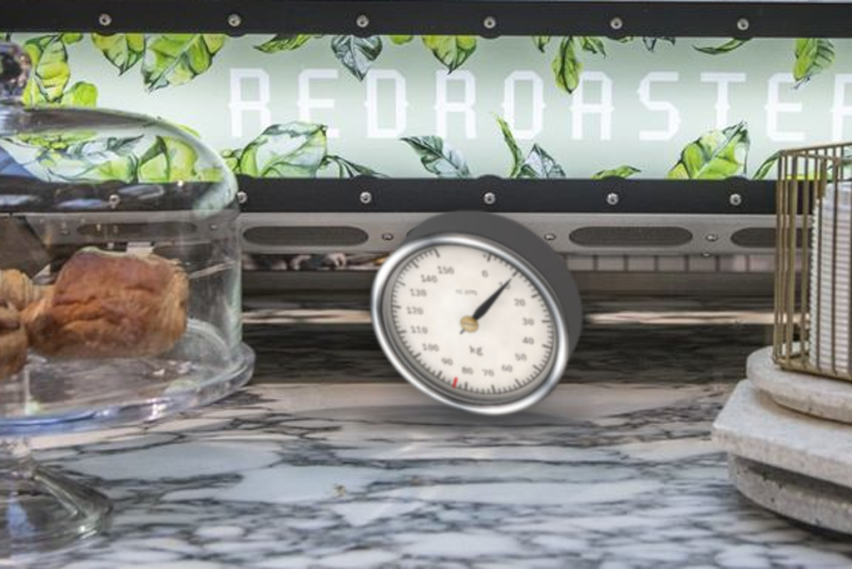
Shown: 10
